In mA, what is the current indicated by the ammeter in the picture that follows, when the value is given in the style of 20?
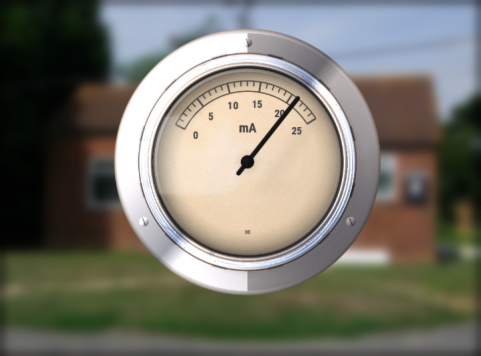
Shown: 21
